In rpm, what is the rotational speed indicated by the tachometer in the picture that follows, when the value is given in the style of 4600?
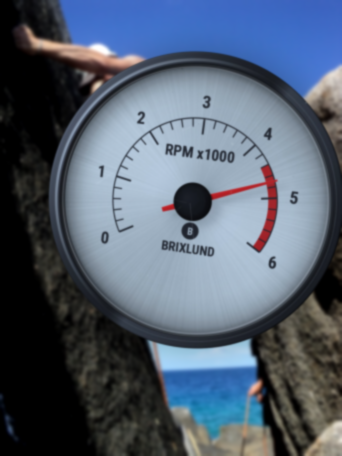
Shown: 4700
